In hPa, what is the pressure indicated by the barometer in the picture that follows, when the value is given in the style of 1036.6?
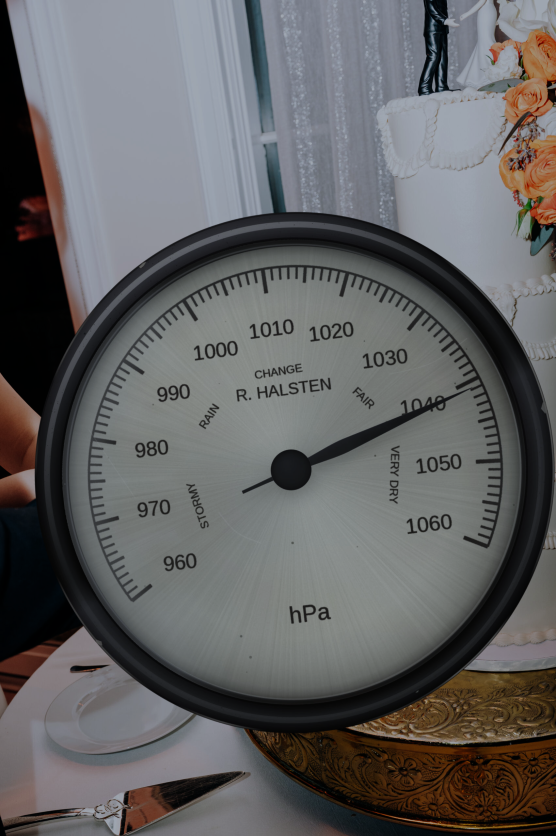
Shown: 1041
